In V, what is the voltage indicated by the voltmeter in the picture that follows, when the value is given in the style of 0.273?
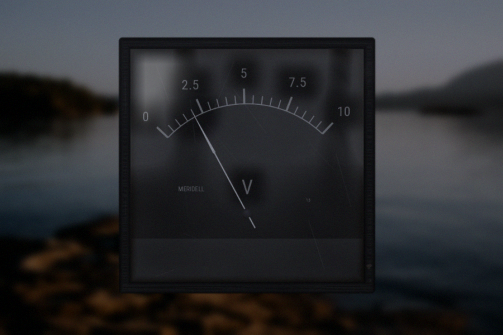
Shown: 2
